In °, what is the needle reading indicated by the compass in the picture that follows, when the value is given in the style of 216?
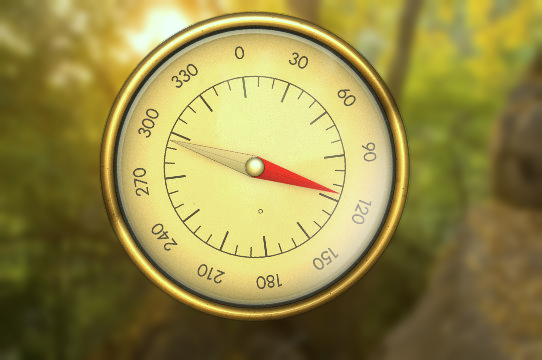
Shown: 115
